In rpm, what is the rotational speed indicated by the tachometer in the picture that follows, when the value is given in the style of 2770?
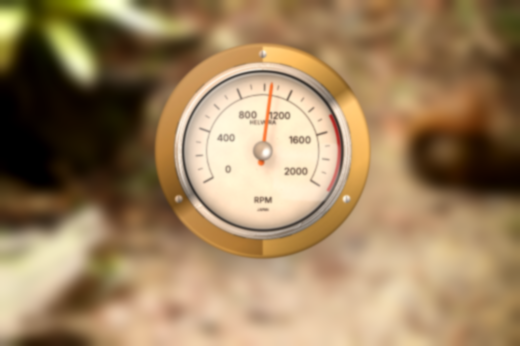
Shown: 1050
